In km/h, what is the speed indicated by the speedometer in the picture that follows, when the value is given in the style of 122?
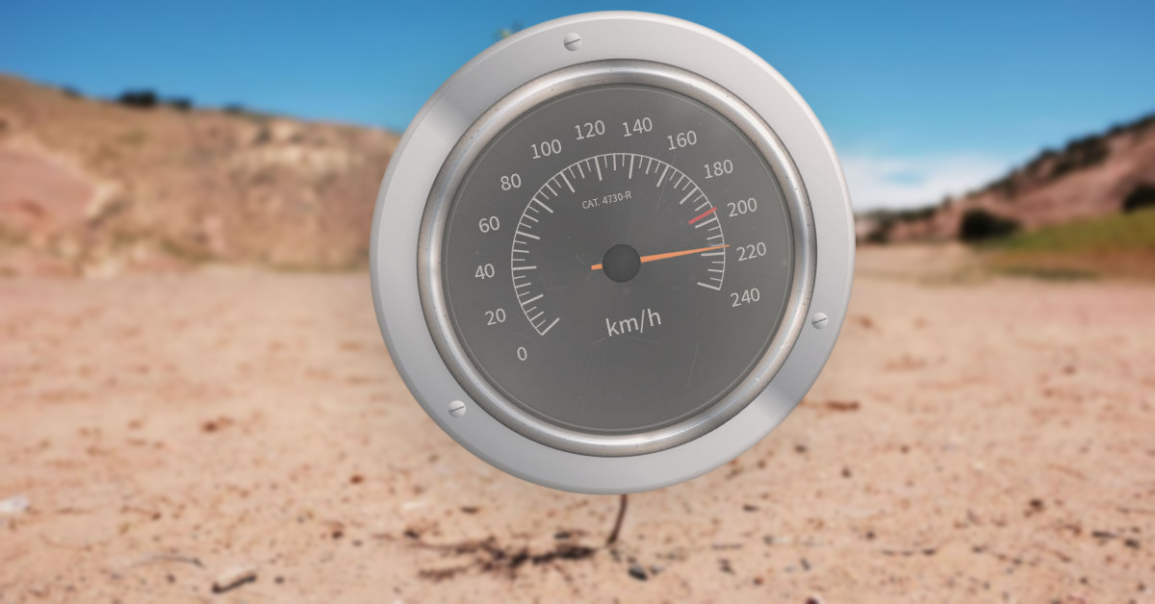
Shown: 215
